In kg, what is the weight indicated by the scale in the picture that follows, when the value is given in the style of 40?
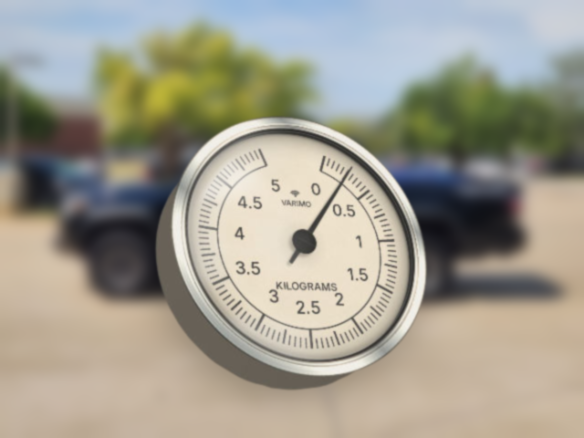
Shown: 0.25
